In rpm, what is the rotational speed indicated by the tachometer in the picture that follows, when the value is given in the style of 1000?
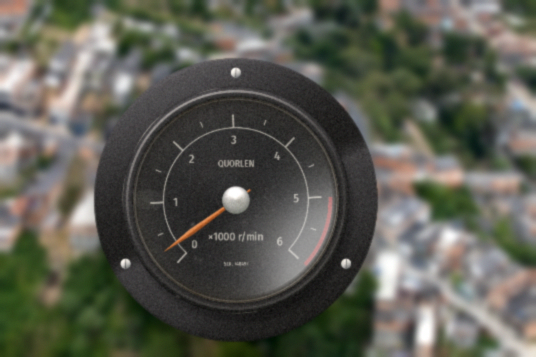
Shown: 250
